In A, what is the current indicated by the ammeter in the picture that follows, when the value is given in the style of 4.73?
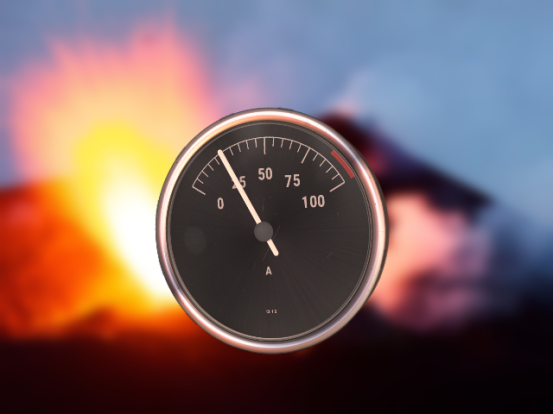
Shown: 25
